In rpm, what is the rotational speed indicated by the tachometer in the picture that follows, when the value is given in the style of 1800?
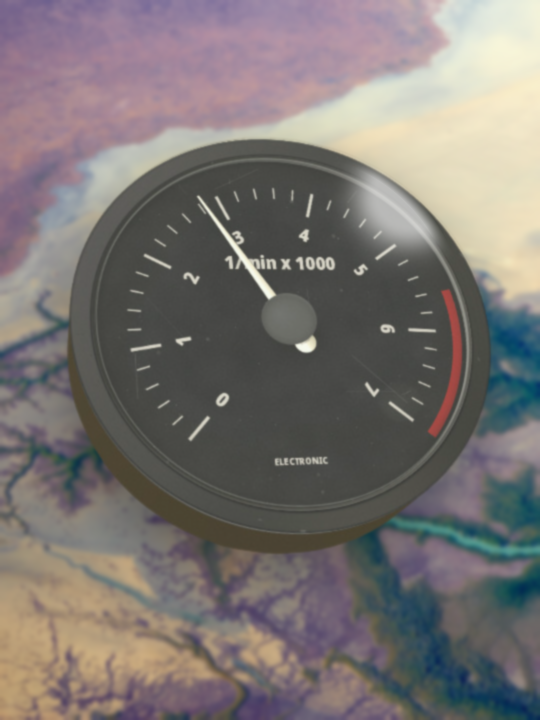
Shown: 2800
